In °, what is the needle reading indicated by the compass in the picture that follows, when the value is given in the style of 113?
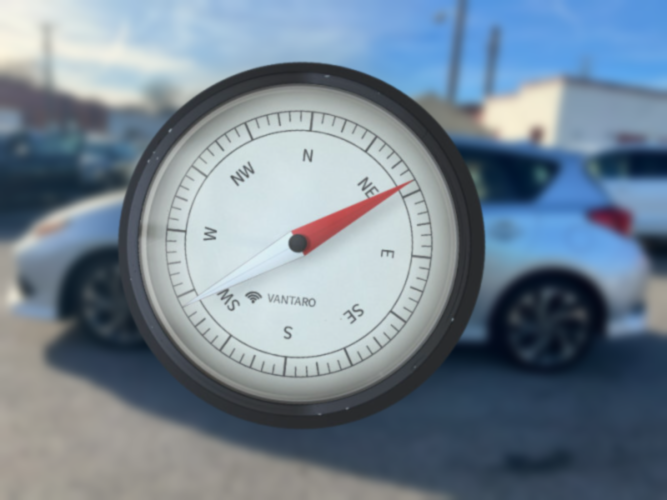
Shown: 55
